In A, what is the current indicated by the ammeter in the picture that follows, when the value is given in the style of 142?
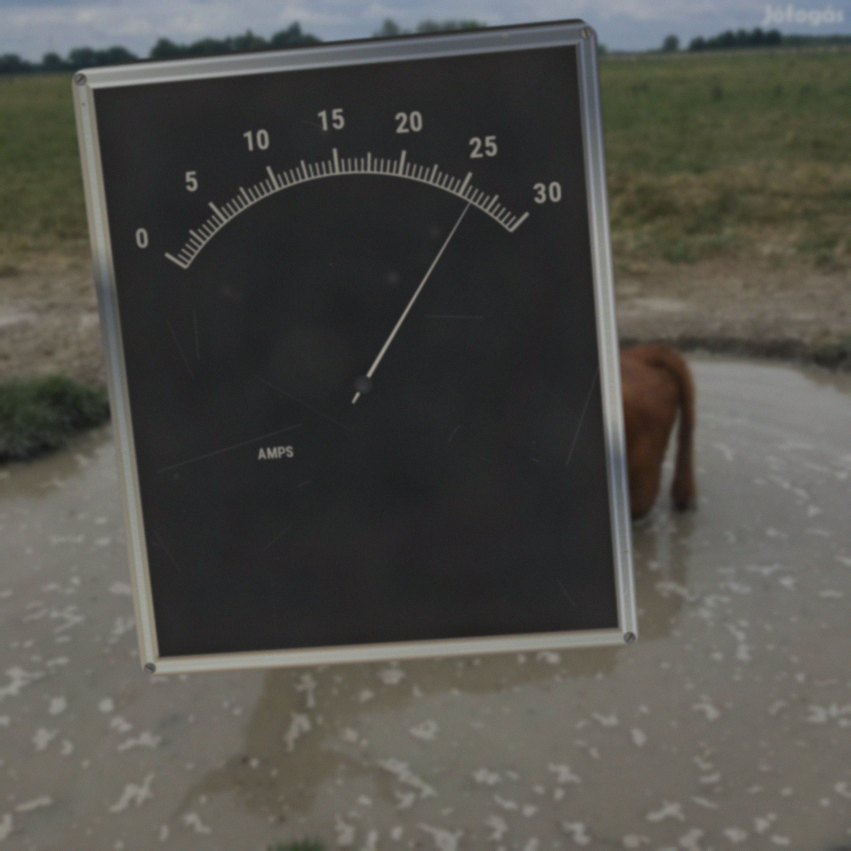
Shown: 26
